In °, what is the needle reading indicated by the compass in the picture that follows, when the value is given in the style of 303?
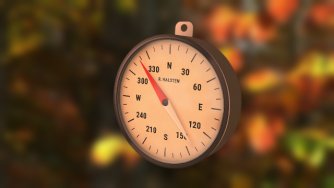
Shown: 320
